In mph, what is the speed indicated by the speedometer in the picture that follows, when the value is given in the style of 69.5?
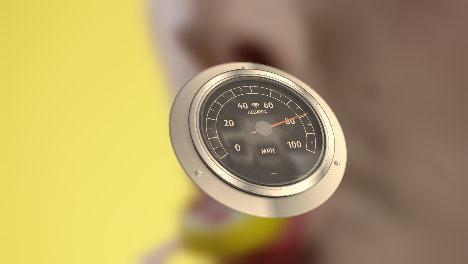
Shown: 80
